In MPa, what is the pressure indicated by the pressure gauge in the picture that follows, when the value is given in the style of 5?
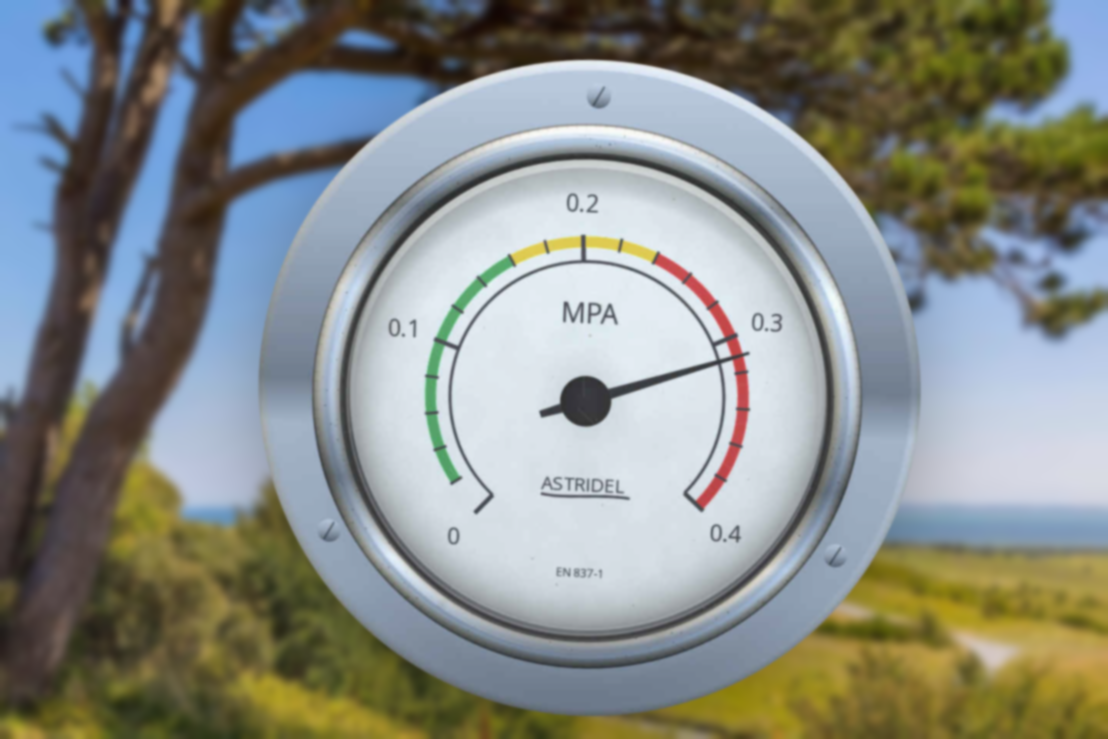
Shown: 0.31
